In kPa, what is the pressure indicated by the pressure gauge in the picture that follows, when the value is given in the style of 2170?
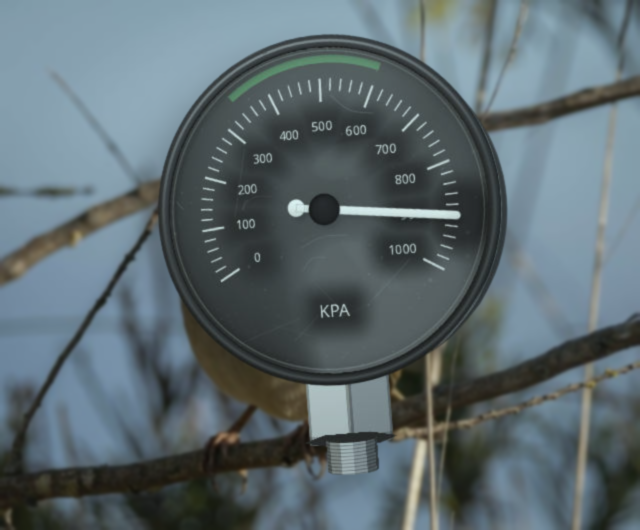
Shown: 900
